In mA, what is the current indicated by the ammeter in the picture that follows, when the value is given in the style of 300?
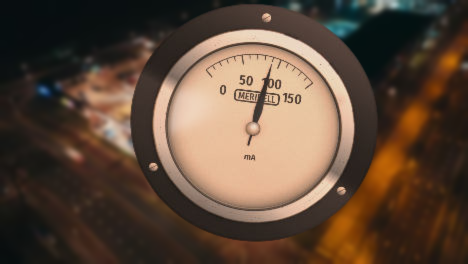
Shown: 90
